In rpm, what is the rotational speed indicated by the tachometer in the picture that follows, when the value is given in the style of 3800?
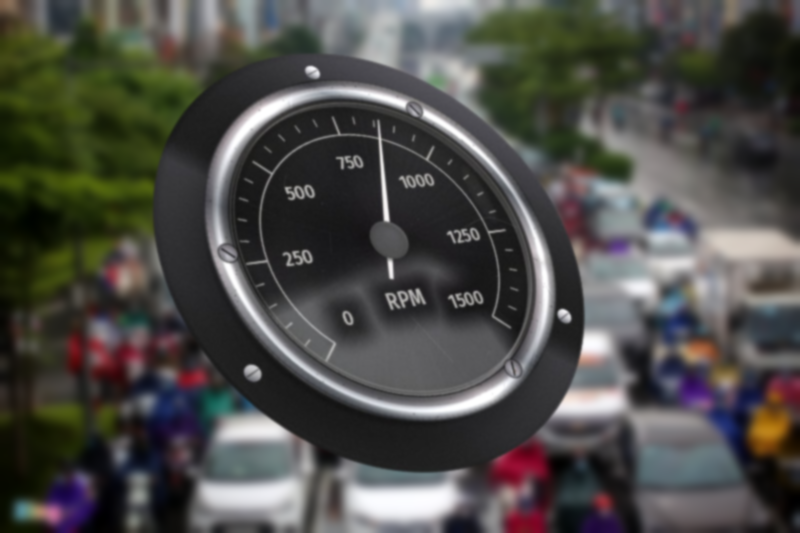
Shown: 850
